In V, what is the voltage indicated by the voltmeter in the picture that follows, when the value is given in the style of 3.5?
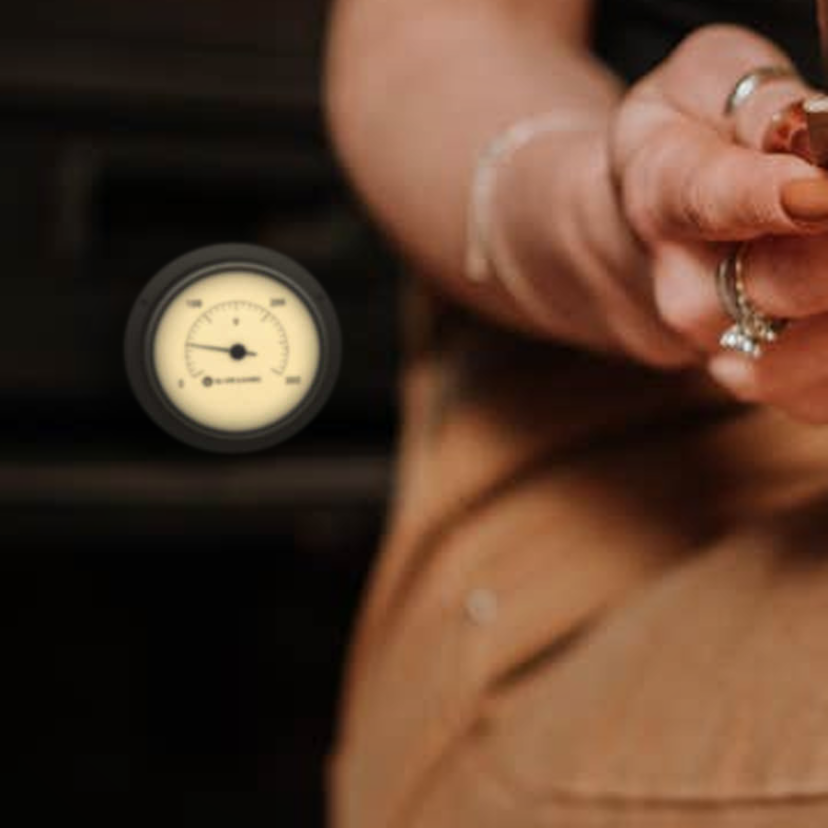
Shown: 50
